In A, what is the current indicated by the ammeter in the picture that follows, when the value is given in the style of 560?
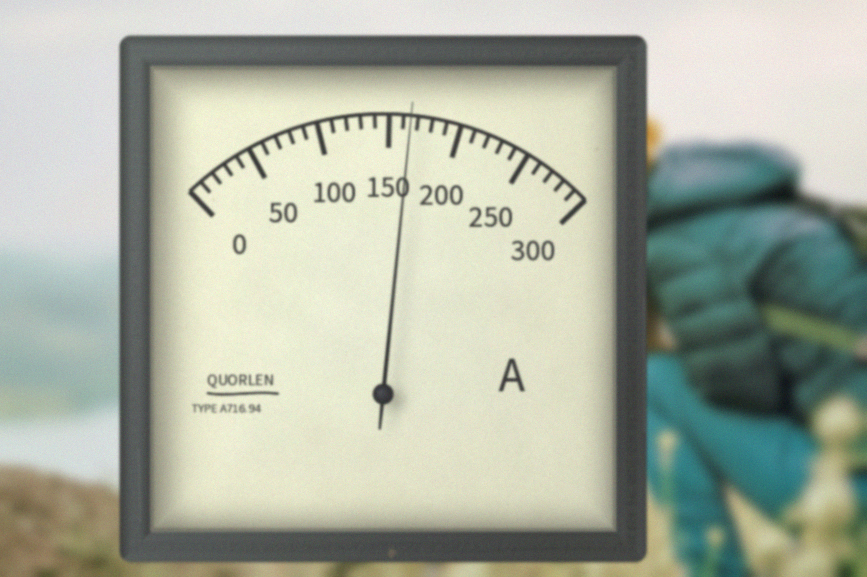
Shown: 165
